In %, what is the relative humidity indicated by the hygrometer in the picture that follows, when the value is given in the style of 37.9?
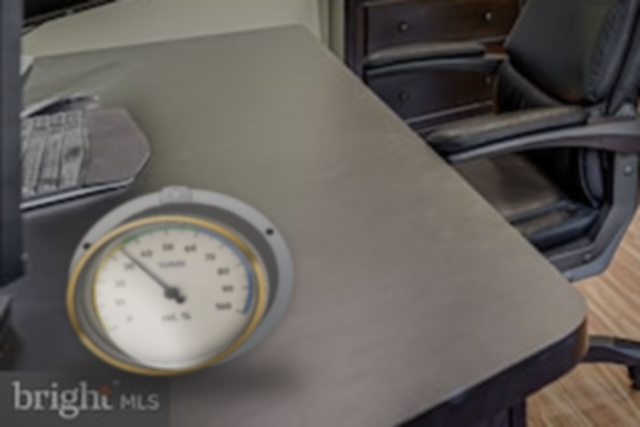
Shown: 35
